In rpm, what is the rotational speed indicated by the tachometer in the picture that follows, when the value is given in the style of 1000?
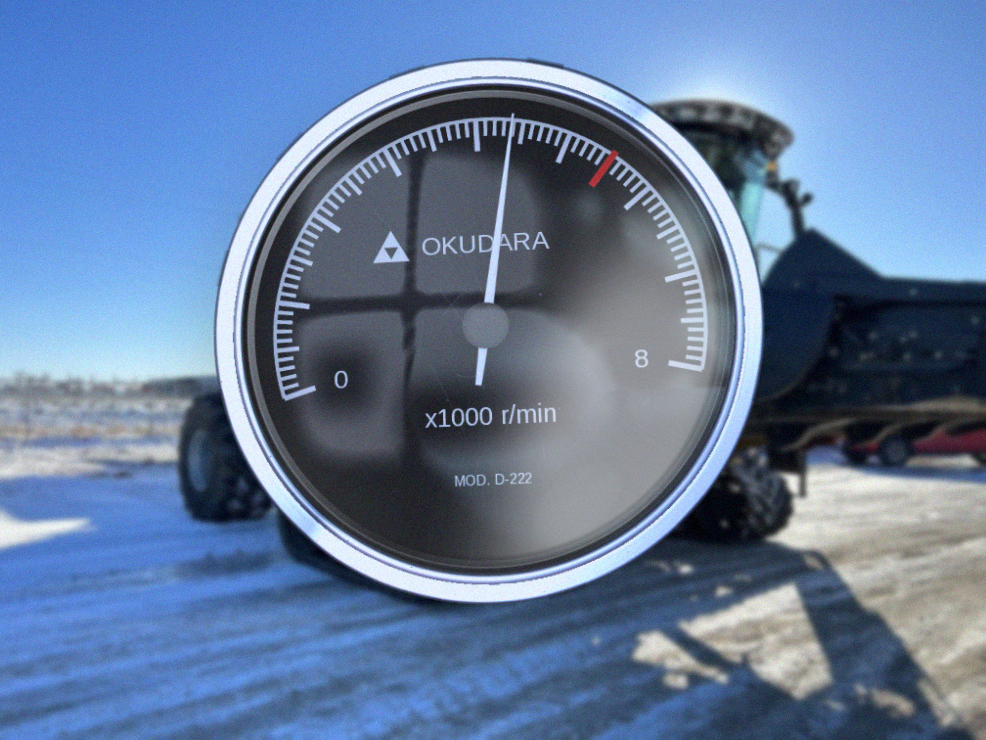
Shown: 4400
